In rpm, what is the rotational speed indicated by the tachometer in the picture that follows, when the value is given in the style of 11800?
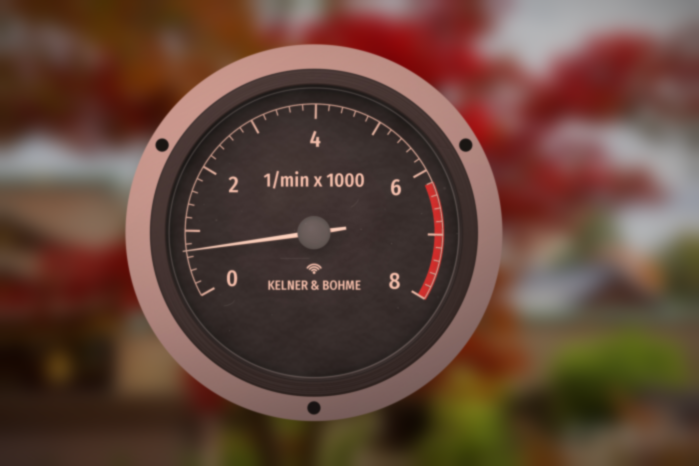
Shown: 700
